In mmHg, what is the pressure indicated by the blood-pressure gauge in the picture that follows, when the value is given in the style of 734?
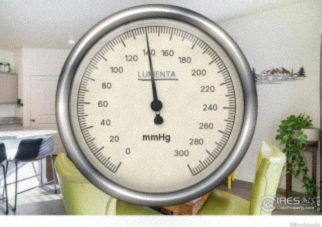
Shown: 140
